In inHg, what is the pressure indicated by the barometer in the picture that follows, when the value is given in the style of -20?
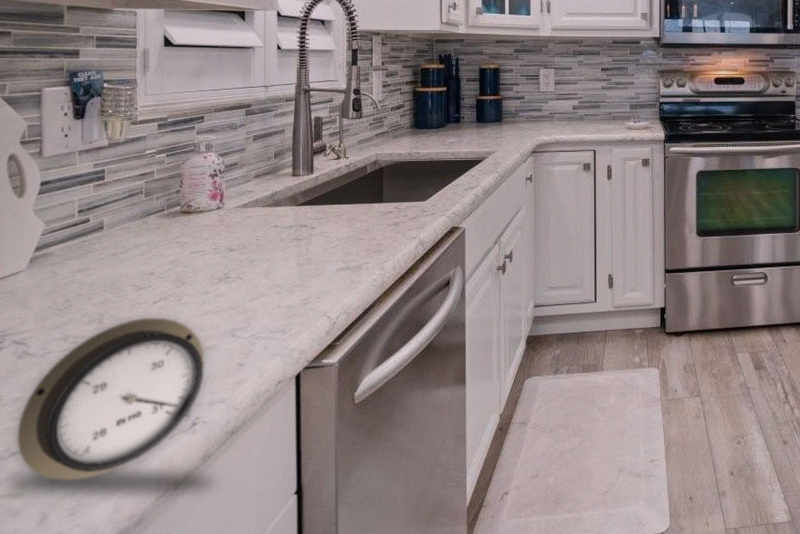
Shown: 30.9
